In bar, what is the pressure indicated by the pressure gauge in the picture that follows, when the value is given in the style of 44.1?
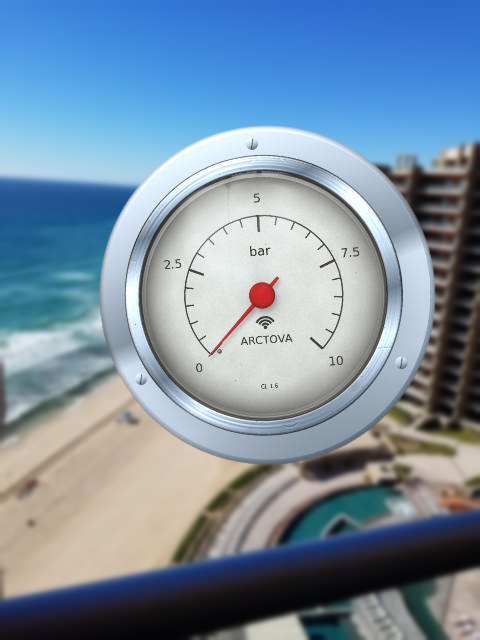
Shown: 0
